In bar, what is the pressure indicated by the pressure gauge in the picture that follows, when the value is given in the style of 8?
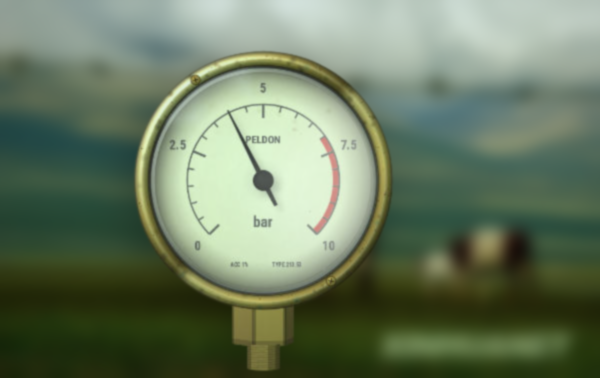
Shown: 4
